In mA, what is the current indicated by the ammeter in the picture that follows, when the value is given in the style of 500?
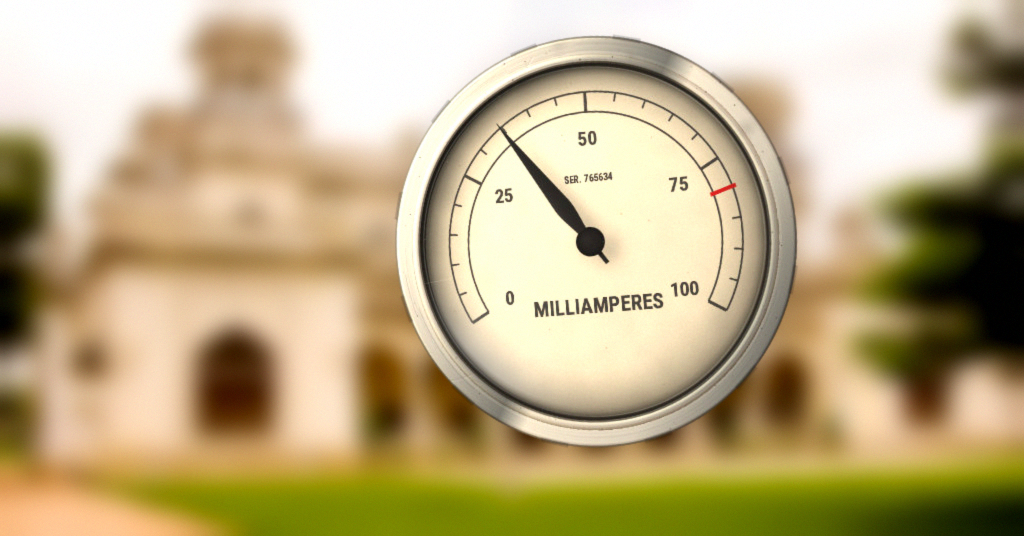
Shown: 35
